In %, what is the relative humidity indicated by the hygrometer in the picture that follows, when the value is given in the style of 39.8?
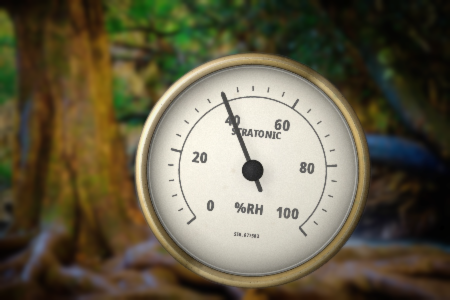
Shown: 40
